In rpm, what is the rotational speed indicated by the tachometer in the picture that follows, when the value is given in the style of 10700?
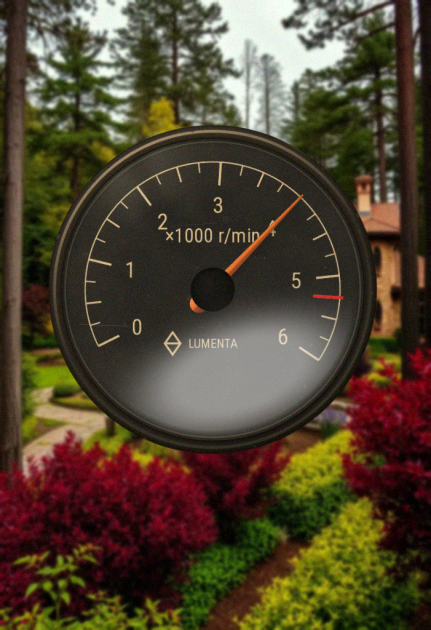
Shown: 4000
